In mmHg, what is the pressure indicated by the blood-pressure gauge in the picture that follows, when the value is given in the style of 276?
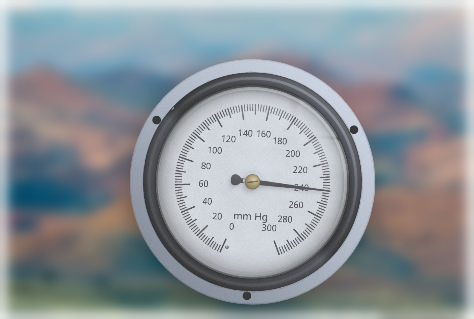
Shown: 240
